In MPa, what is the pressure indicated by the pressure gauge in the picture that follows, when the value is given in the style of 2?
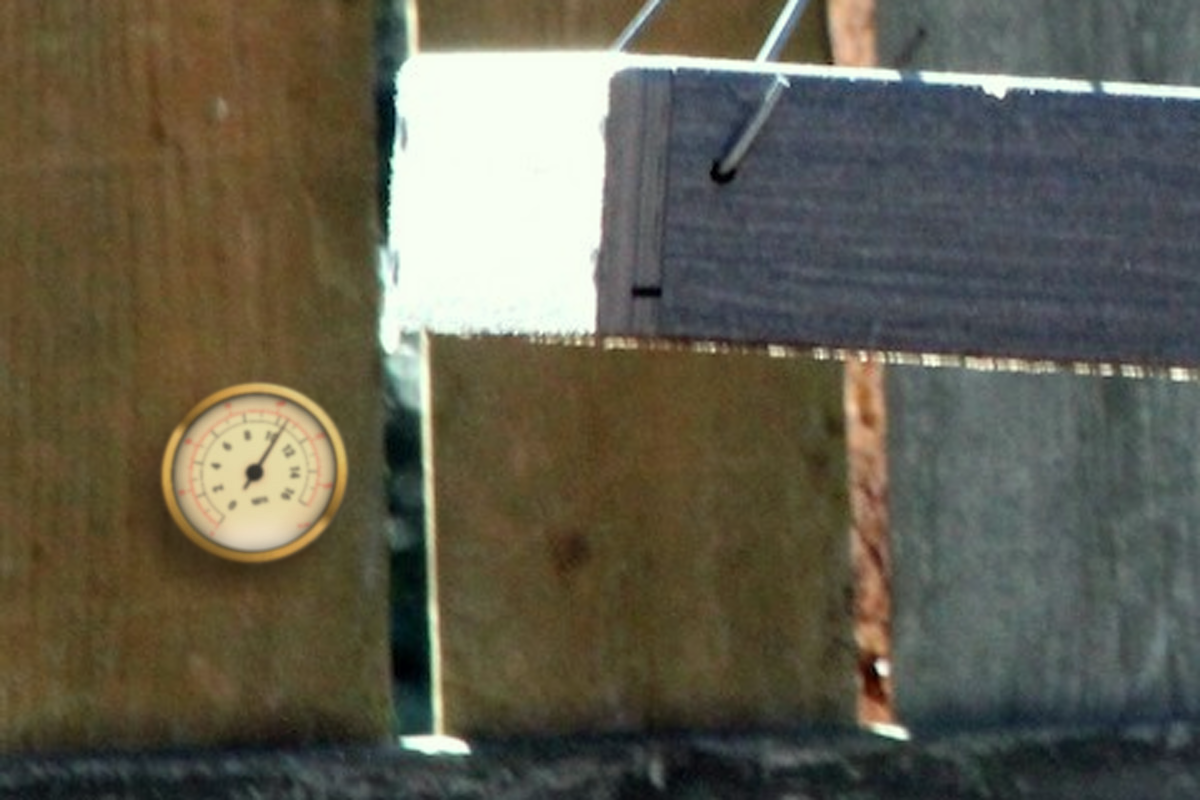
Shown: 10.5
